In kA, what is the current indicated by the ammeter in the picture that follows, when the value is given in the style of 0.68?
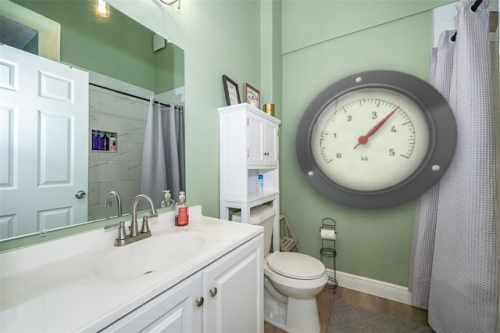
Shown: 3.5
